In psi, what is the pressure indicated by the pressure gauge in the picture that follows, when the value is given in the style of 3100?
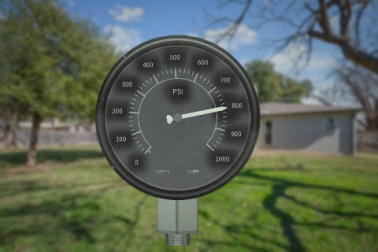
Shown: 800
